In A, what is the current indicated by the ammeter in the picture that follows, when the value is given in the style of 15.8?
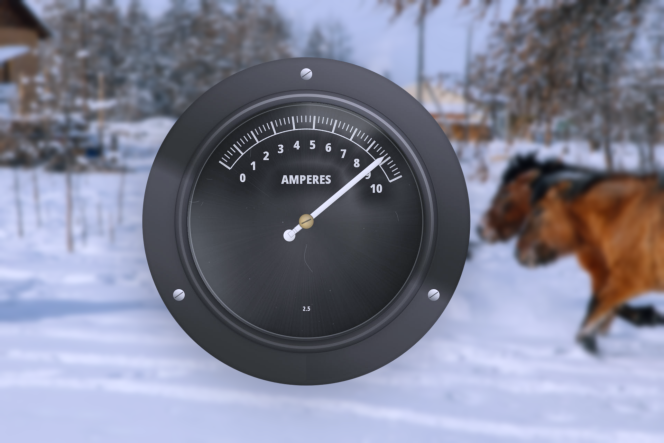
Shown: 8.8
